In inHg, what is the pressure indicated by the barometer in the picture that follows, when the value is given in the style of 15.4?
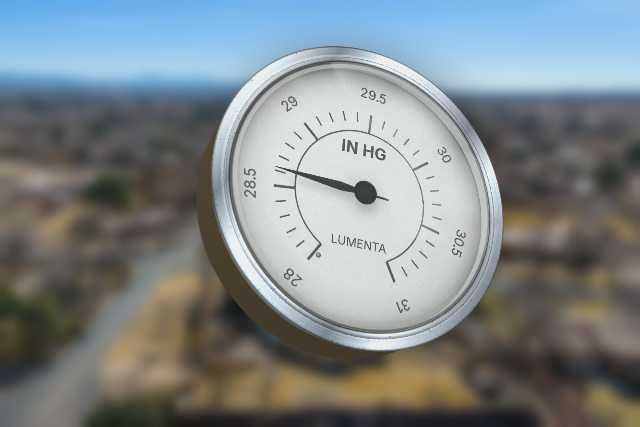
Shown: 28.6
